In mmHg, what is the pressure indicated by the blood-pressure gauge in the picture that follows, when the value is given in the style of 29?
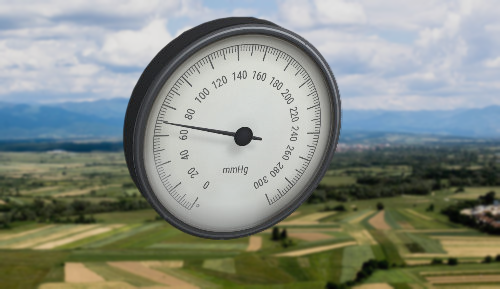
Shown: 70
